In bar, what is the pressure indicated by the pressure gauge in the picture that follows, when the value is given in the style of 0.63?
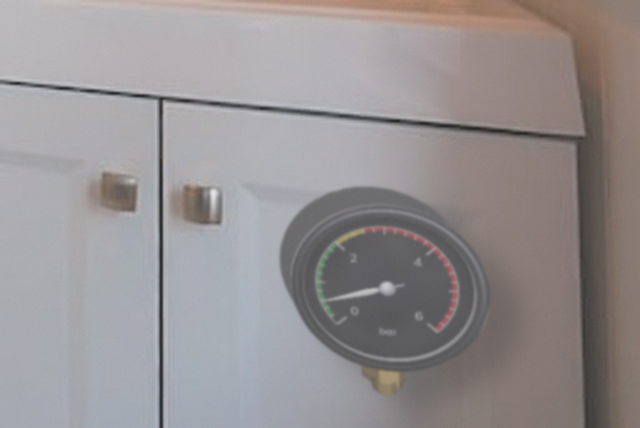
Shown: 0.6
